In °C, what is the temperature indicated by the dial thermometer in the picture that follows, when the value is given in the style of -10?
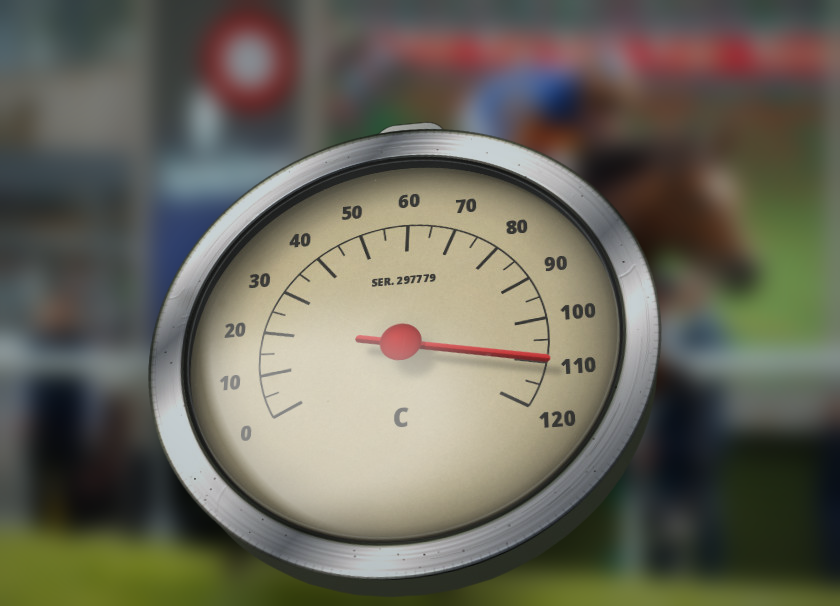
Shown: 110
